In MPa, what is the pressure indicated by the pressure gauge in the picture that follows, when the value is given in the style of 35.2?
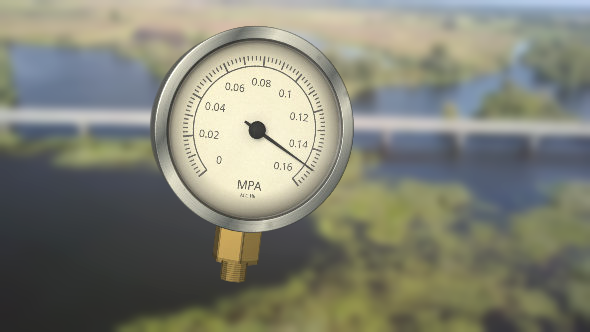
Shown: 0.15
